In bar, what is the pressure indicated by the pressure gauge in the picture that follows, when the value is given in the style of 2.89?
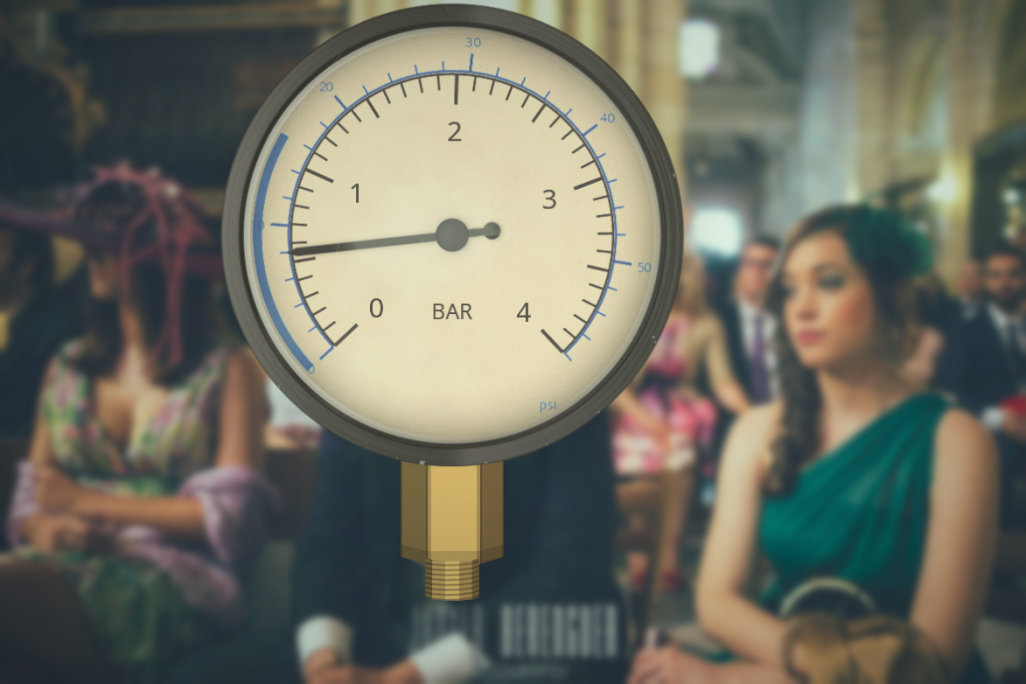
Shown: 0.55
